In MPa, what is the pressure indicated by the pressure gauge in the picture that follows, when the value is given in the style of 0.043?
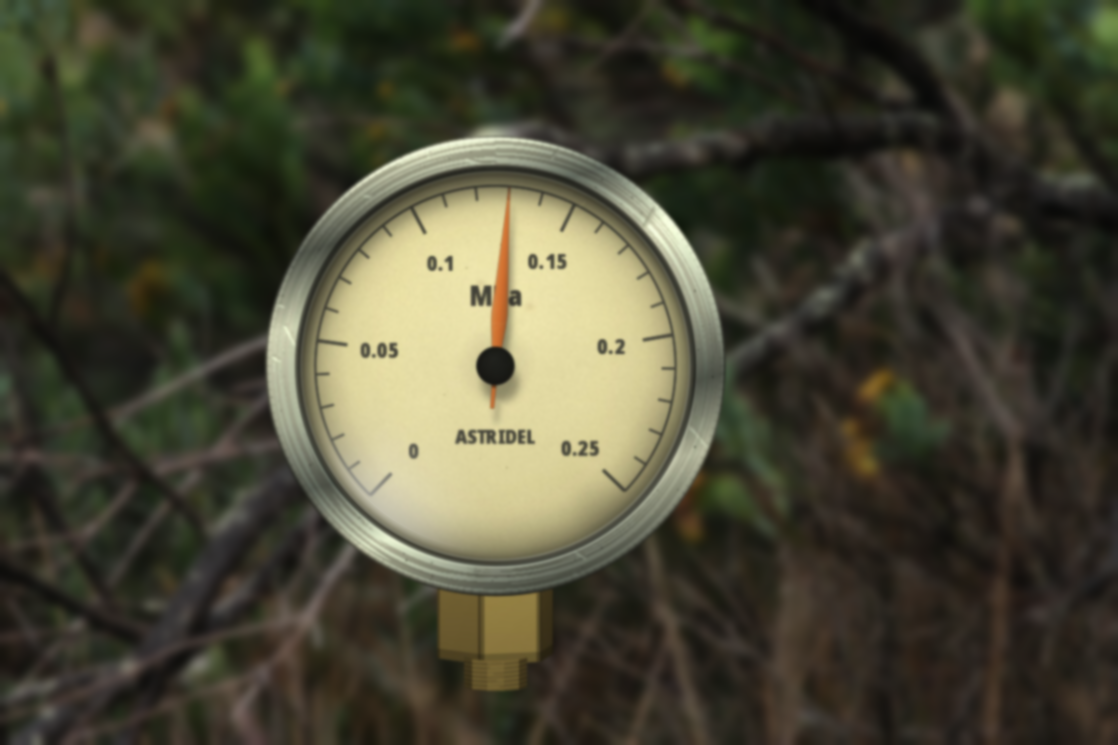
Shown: 0.13
